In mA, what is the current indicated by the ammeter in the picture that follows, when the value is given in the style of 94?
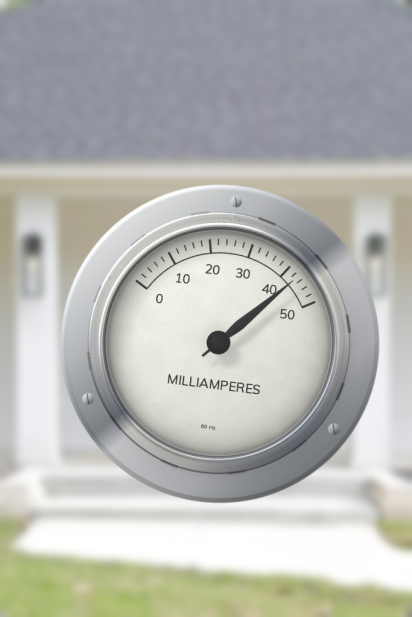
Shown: 43
